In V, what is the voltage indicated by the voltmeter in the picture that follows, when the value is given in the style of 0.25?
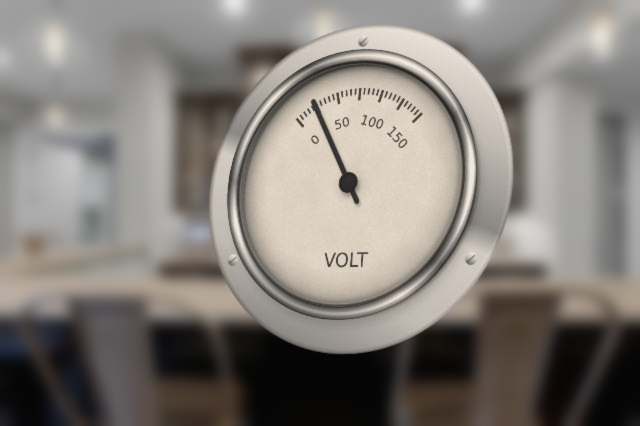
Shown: 25
